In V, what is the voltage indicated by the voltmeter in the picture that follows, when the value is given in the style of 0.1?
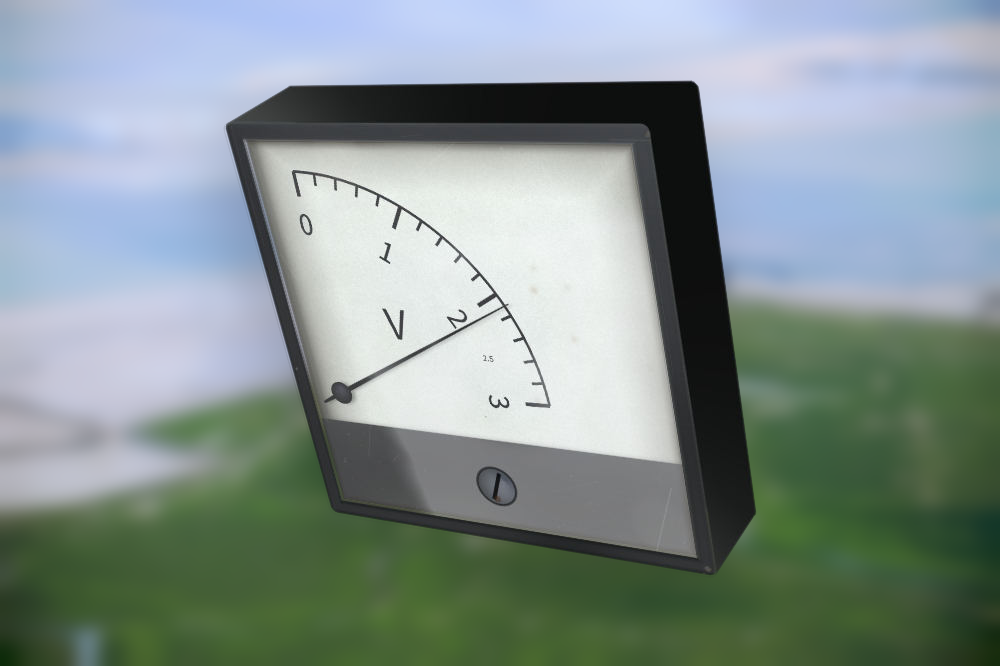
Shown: 2.1
